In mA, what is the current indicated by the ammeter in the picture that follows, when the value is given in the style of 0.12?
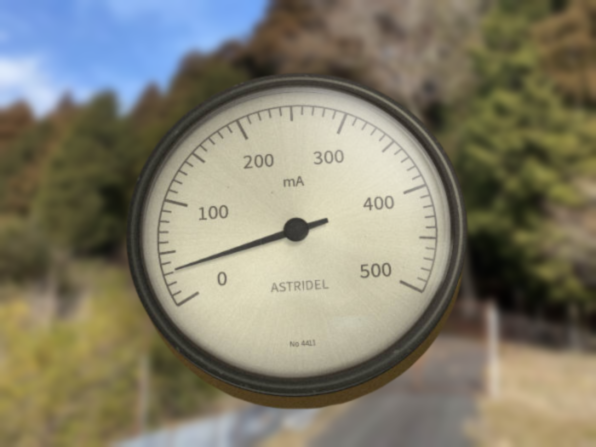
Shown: 30
